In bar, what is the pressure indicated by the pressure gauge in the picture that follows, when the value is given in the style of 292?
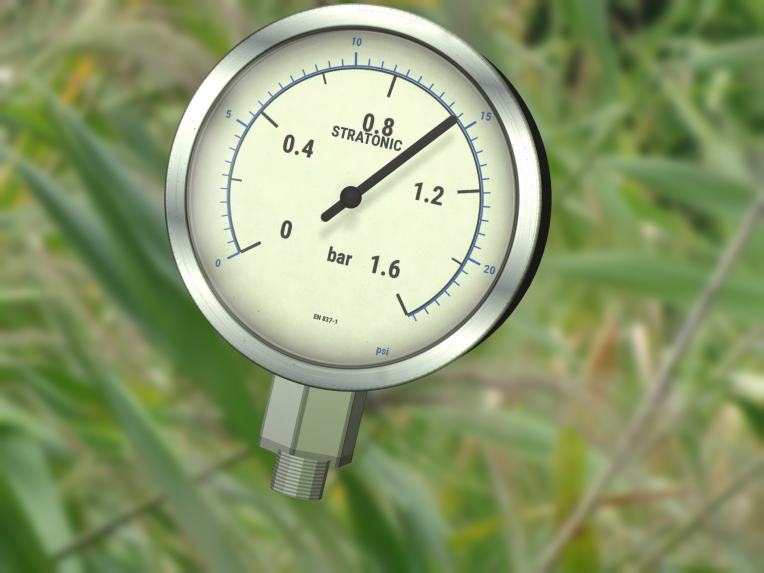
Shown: 1
